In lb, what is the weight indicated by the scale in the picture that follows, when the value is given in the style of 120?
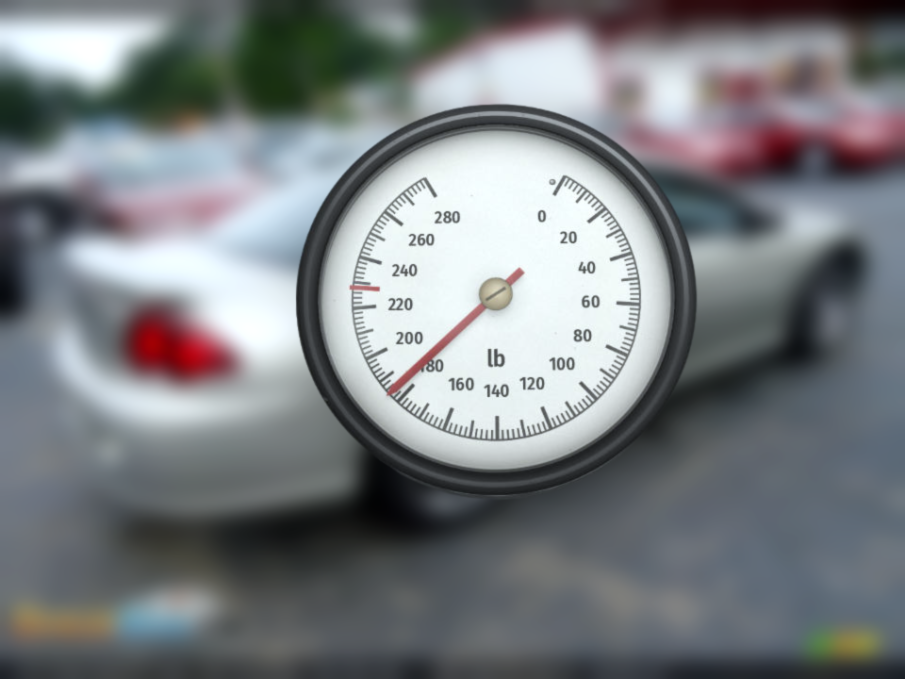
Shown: 184
